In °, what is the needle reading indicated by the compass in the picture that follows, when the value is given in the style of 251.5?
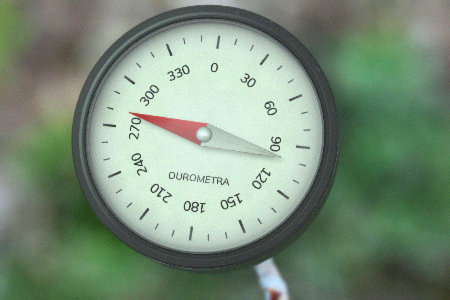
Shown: 280
